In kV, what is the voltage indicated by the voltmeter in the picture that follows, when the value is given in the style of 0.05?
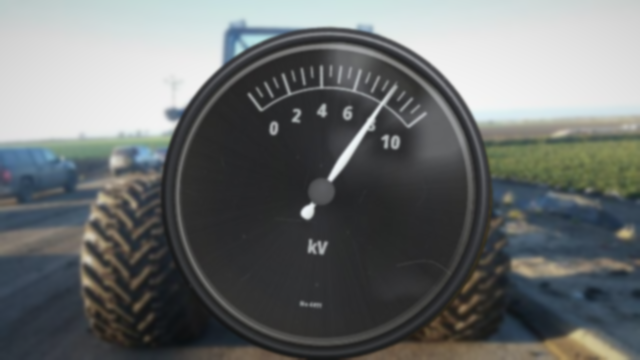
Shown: 8
